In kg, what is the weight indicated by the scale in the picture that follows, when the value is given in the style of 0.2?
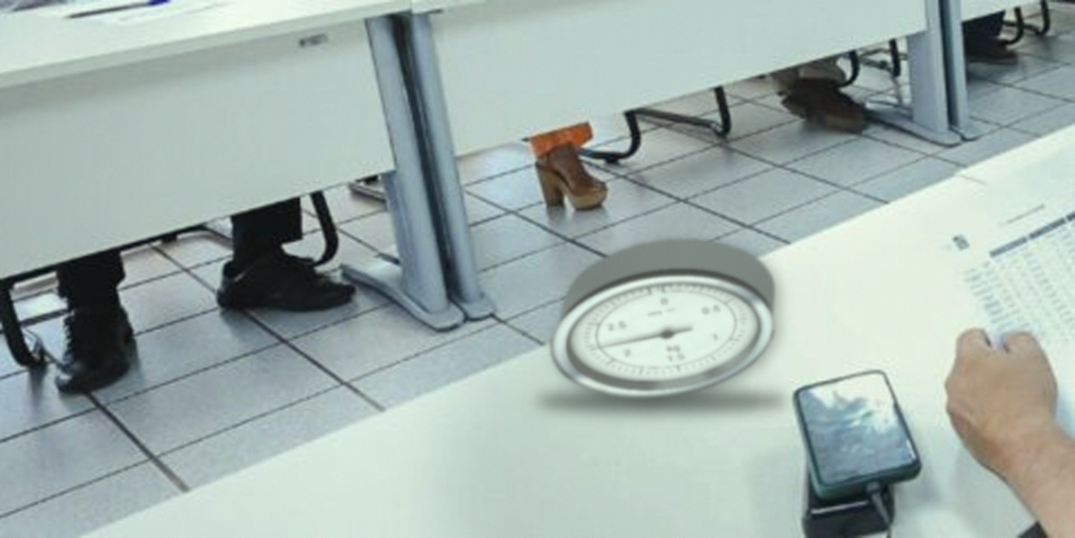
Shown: 2.25
